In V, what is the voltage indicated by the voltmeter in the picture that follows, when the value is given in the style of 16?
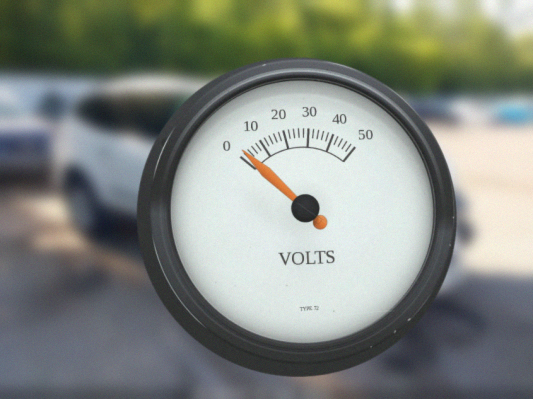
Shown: 2
